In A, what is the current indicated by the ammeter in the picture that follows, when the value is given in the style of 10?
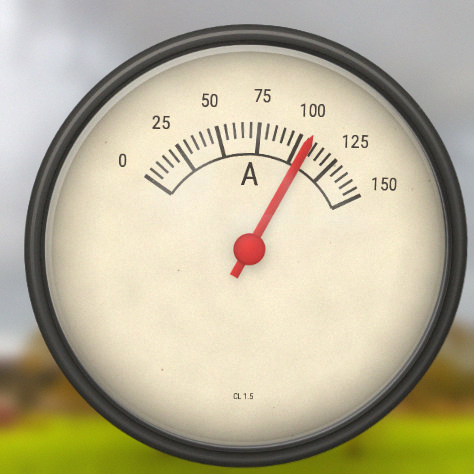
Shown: 105
